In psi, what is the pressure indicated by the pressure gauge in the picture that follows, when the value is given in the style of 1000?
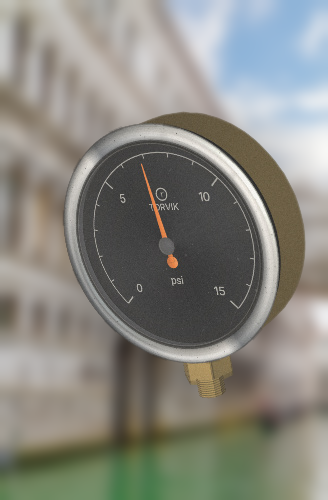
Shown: 7
